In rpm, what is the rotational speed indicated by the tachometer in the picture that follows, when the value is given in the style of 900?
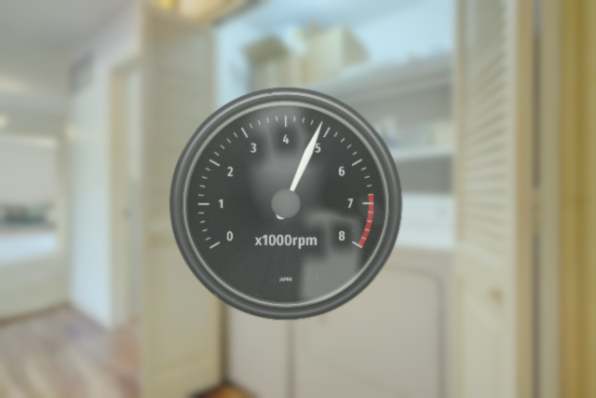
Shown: 4800
